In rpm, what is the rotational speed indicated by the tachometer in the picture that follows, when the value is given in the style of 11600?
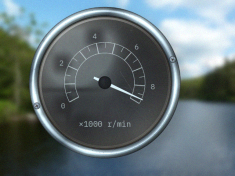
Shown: 8750
